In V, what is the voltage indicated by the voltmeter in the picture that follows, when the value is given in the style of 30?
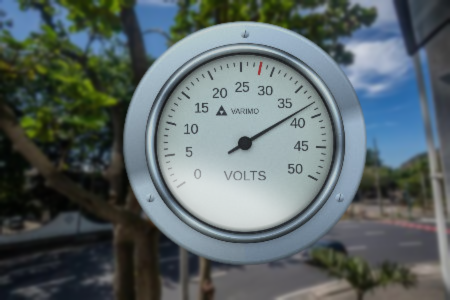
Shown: 38
